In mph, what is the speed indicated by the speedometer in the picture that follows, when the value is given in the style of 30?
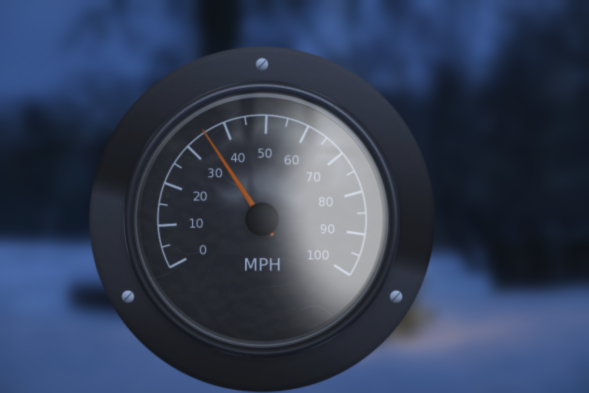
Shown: 35
